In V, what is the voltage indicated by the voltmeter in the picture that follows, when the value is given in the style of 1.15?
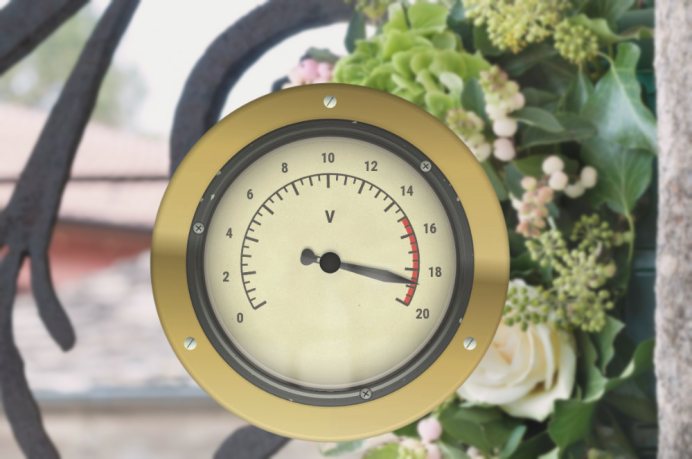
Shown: 18.75
